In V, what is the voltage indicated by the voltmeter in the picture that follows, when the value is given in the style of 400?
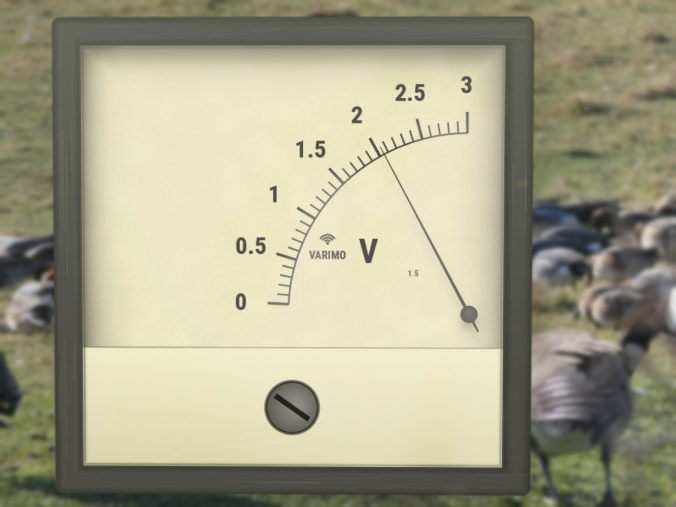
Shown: 2.05
